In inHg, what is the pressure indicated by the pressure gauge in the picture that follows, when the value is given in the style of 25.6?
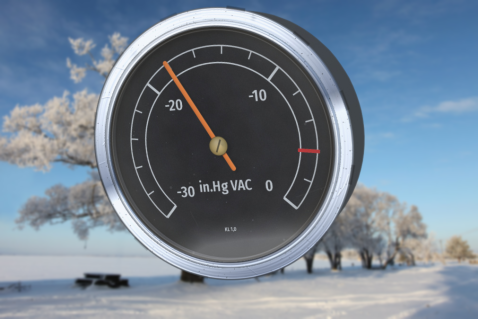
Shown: -18
